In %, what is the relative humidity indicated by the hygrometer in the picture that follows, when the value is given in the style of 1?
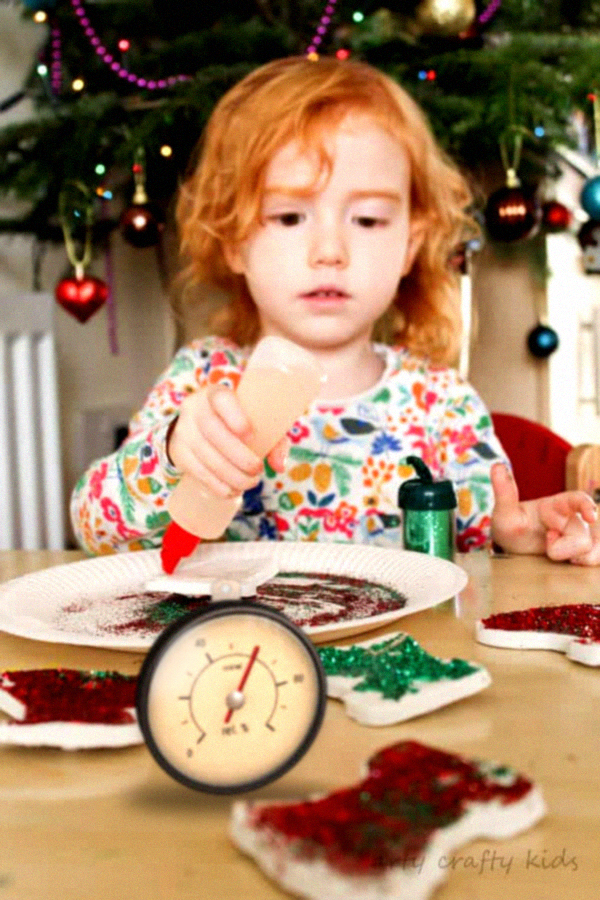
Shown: 60
